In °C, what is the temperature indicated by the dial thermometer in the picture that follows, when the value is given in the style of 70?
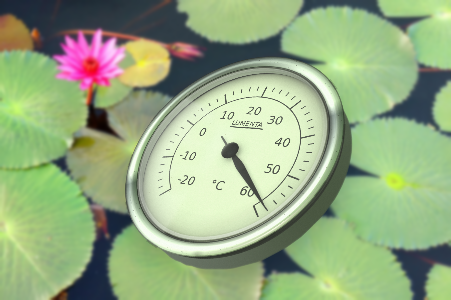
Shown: 58
